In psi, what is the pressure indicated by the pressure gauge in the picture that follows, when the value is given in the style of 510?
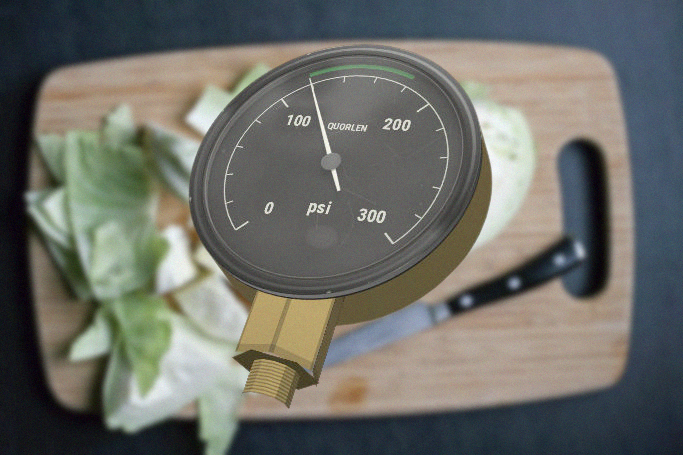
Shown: 120
